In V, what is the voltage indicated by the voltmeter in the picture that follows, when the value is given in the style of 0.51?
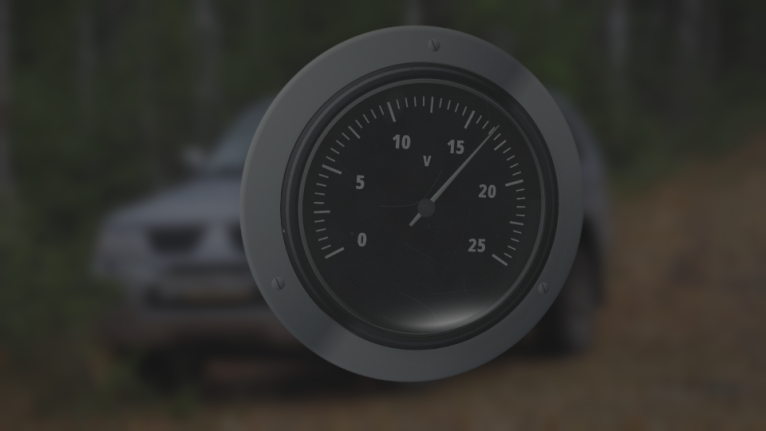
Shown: 16.5
